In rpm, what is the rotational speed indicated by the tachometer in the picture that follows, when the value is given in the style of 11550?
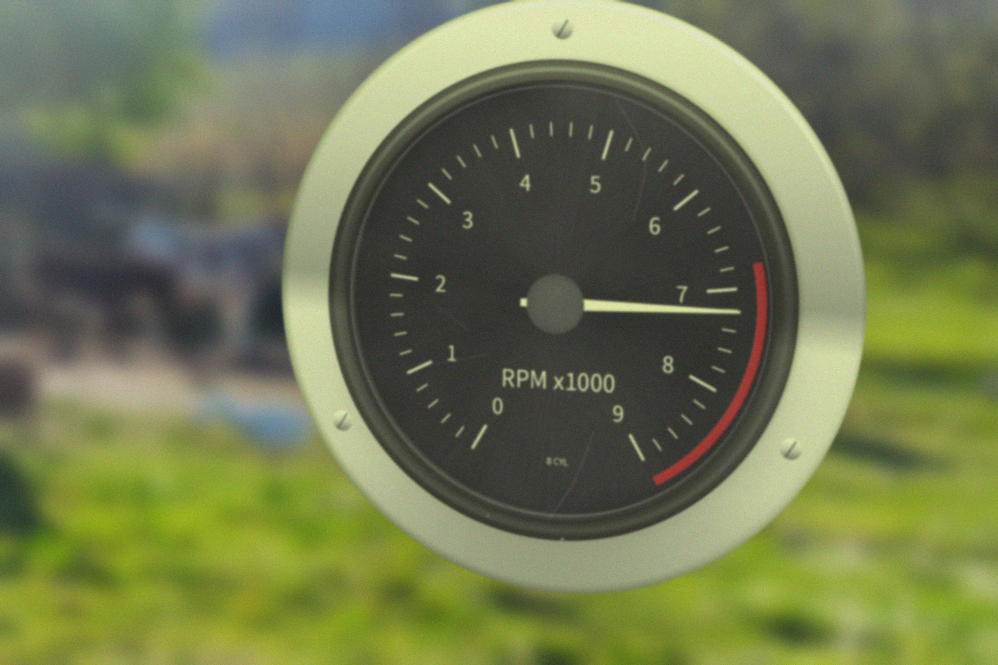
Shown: 7200
